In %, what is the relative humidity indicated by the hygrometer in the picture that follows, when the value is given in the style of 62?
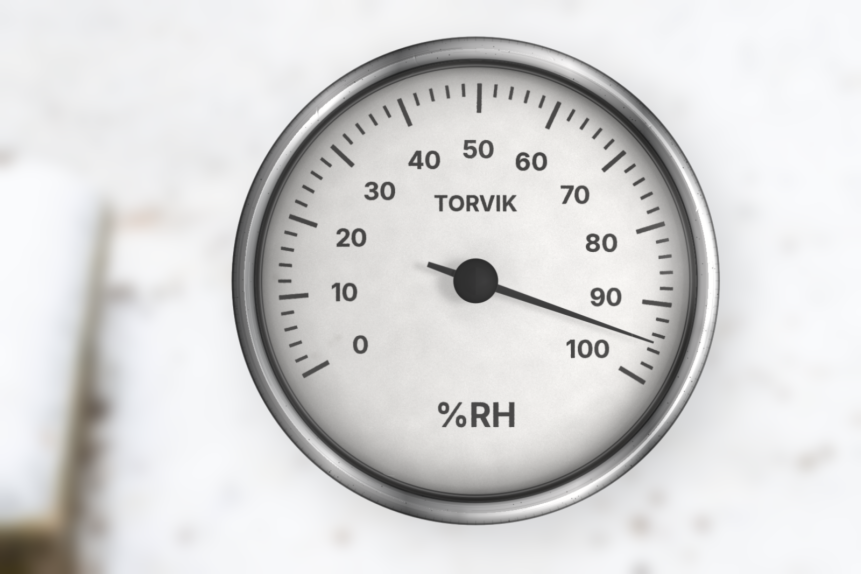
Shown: 95
